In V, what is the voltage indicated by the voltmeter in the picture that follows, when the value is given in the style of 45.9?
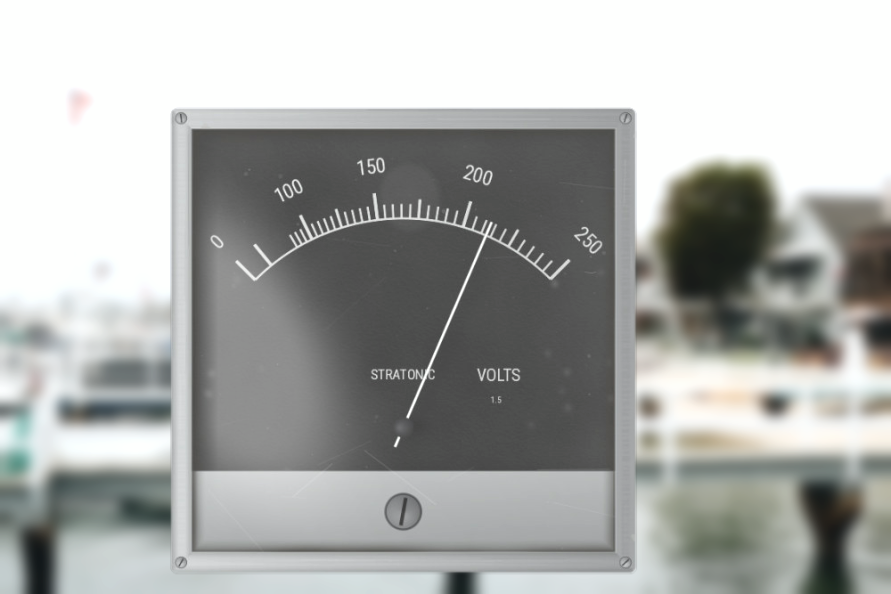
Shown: 212.5
